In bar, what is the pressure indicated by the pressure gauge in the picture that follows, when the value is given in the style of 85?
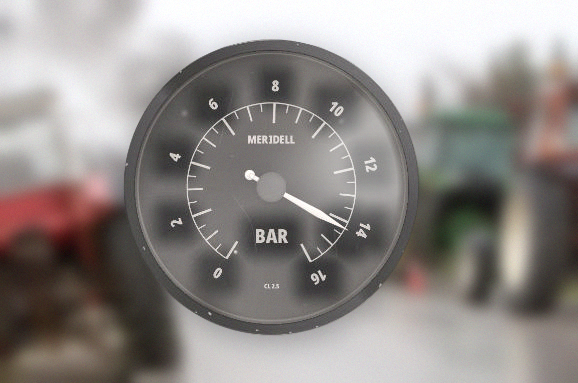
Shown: 14.25
